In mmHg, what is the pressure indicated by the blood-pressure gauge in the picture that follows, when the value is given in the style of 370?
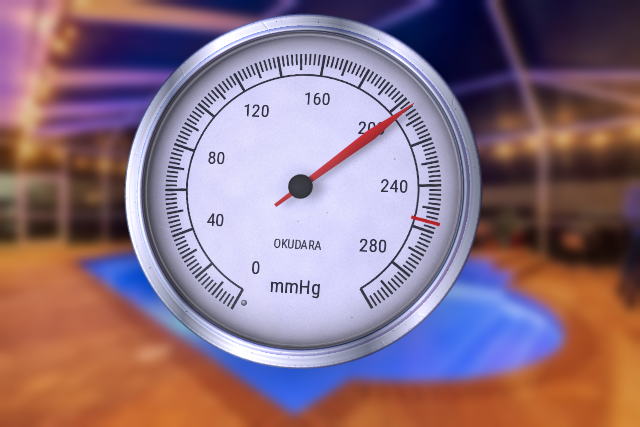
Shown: 204
